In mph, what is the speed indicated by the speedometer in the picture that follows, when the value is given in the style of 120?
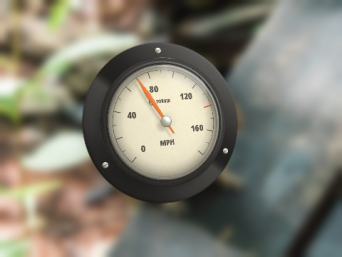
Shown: 70
